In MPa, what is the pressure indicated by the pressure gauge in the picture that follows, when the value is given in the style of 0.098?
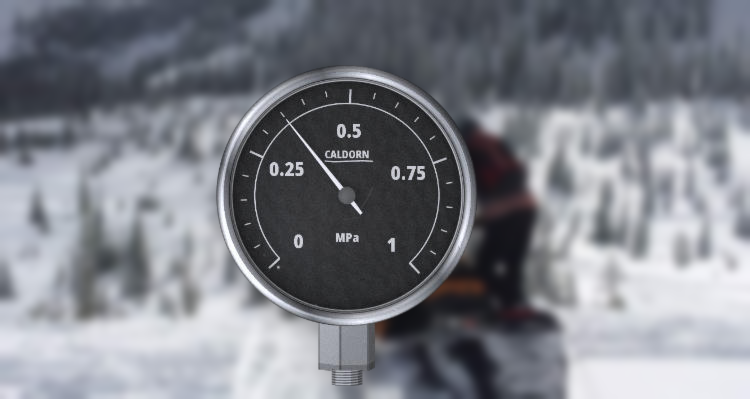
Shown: 0.35
